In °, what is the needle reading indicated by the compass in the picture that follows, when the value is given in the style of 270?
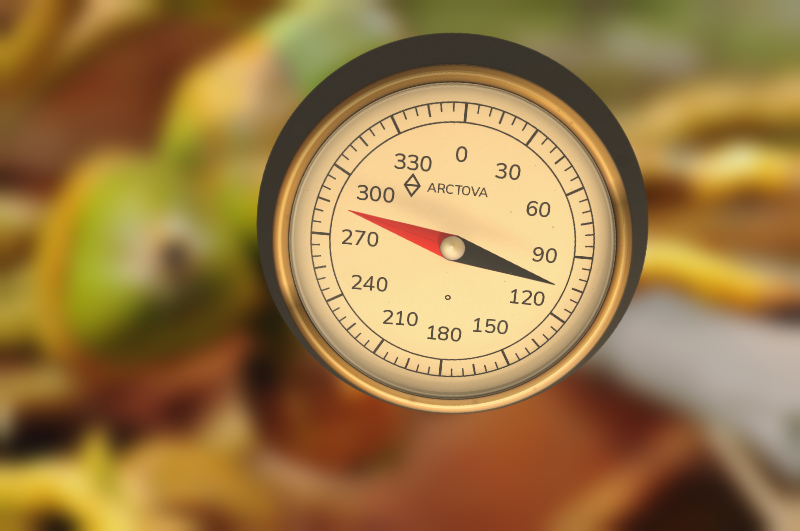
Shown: 285
